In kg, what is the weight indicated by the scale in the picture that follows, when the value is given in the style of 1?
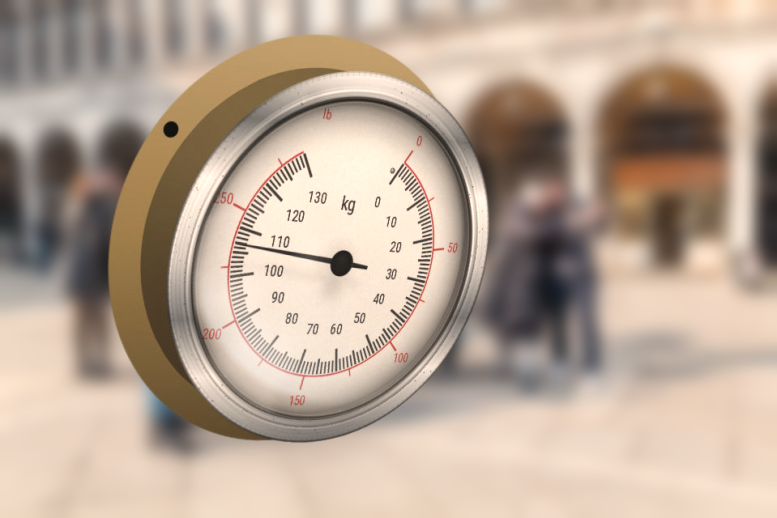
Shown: 107
